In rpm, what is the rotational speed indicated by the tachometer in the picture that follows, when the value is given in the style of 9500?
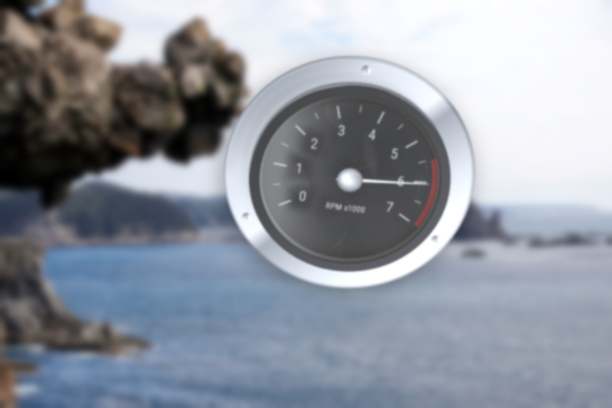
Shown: 6000
